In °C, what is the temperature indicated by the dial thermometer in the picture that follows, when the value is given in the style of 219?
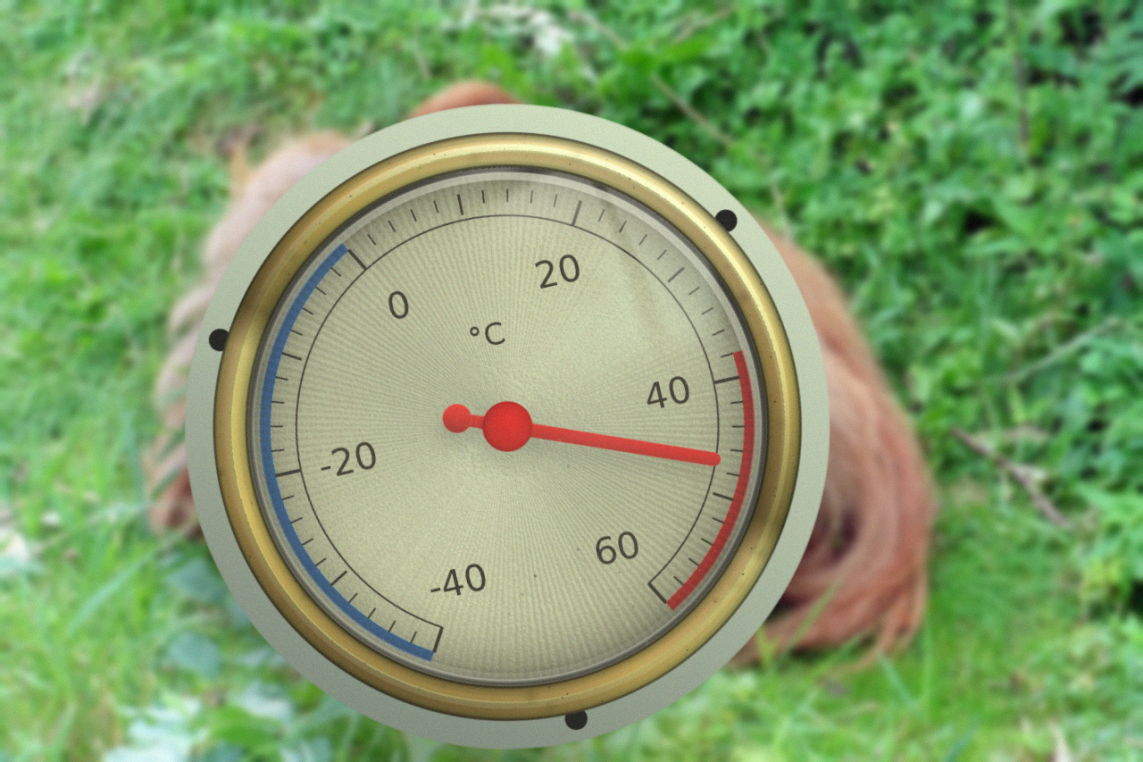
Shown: 47
